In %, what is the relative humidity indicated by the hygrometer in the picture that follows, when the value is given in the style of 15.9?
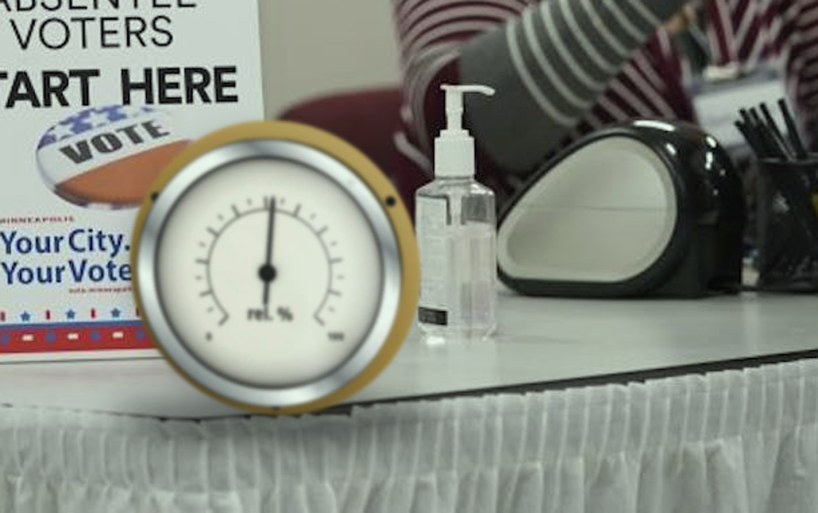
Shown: 52.5
